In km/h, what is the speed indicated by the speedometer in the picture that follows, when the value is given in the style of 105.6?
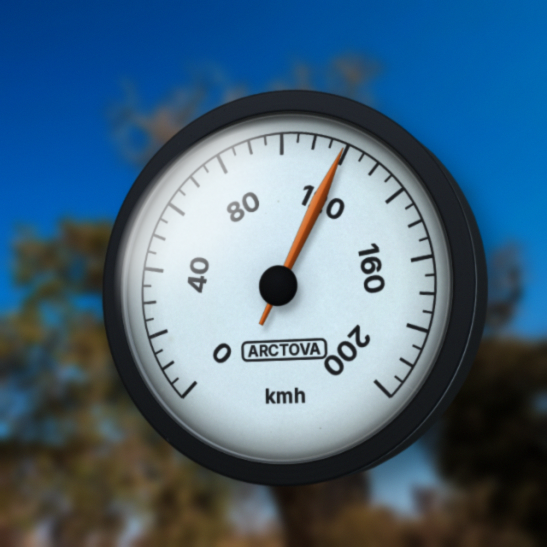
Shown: 120
